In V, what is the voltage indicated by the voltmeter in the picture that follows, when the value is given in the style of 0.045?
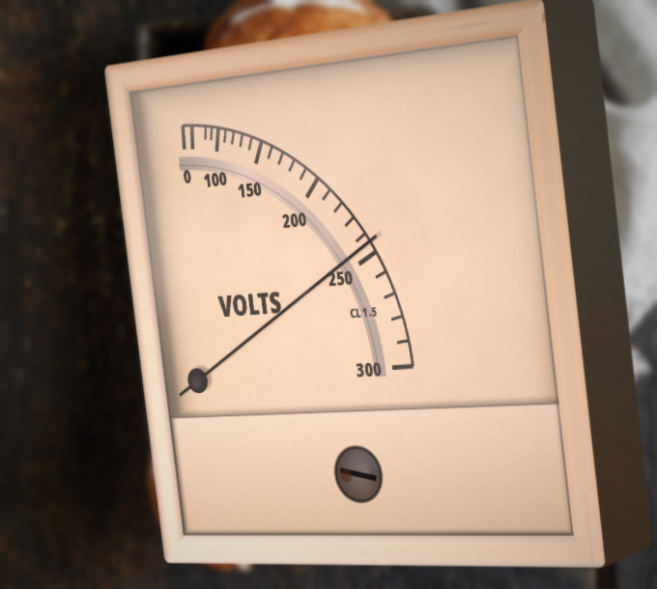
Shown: 245
